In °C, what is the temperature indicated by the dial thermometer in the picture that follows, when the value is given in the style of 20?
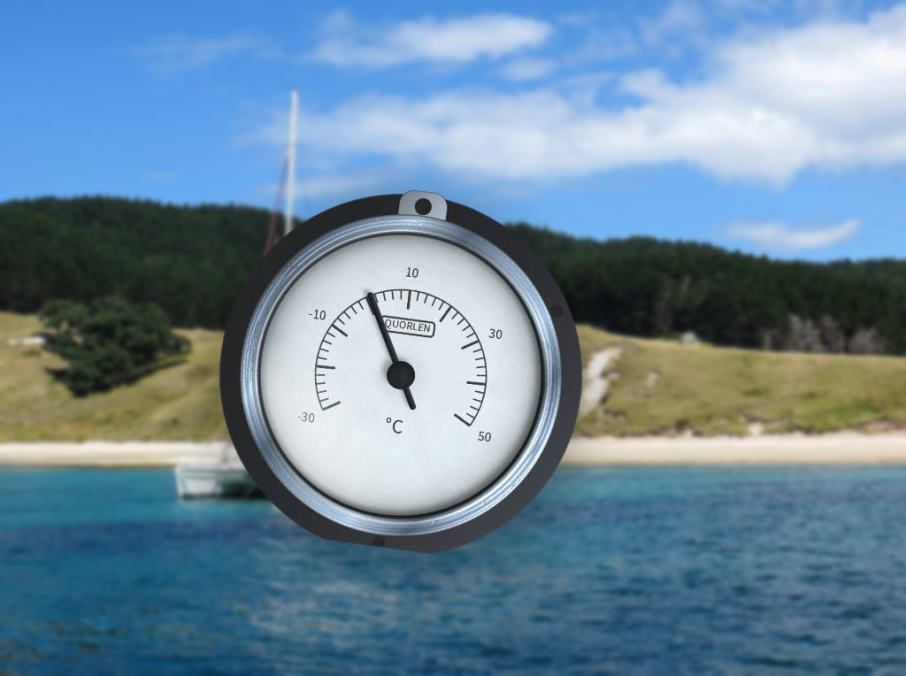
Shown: 1
